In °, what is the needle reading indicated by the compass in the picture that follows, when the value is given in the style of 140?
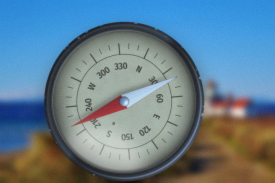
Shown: 220
